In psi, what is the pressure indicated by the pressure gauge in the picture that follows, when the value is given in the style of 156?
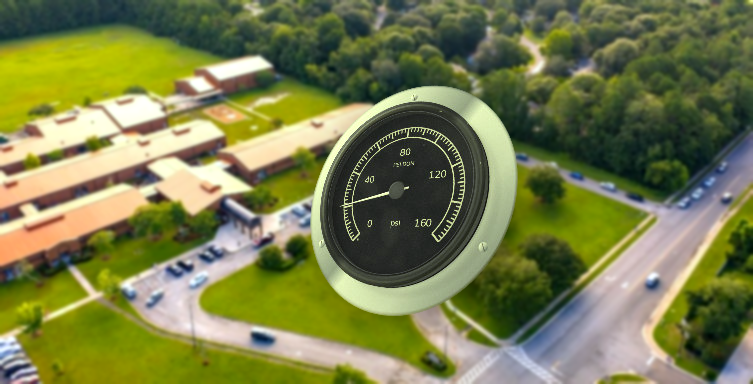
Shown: 20
